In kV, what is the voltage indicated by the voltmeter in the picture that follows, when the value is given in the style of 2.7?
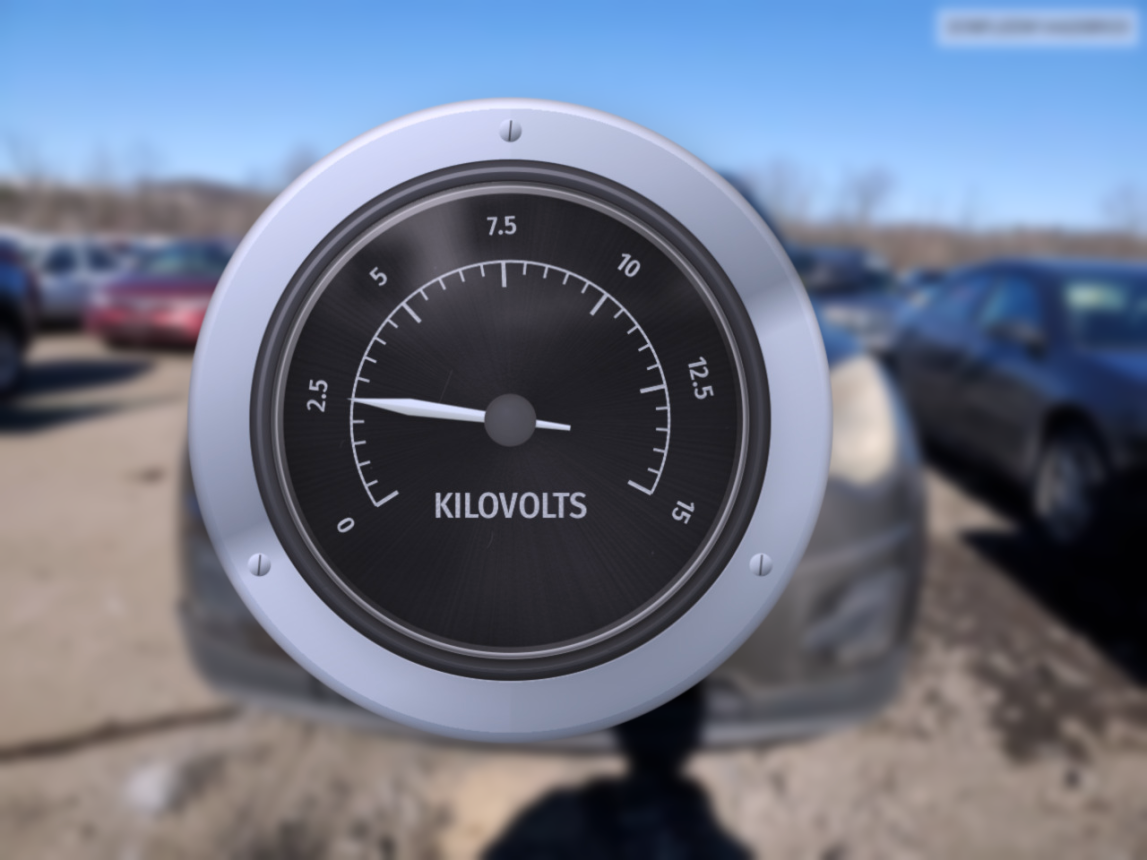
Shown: 2.5
